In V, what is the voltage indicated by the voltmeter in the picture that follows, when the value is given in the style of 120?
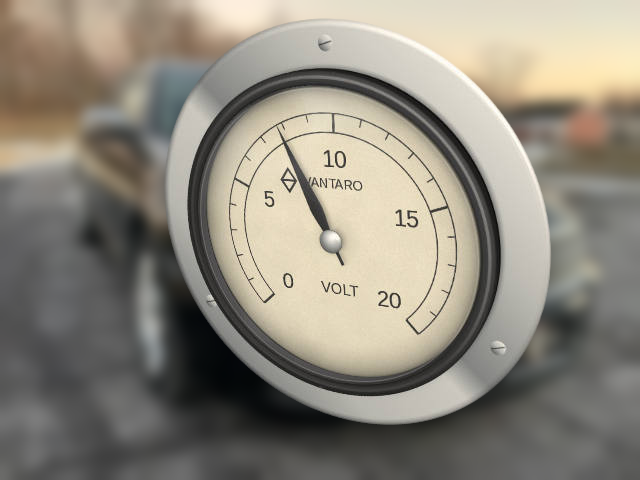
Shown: 8
